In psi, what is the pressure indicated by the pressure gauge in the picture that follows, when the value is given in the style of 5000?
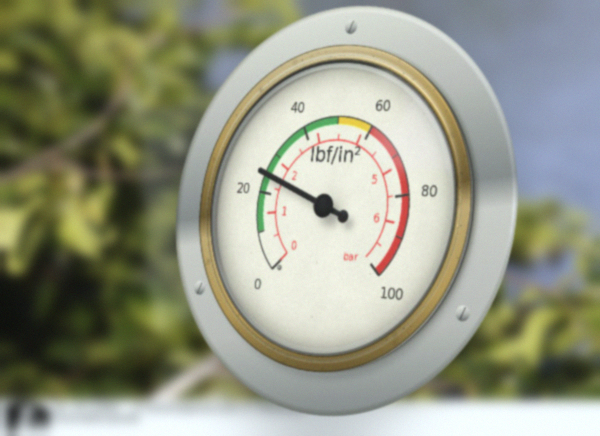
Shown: 25
